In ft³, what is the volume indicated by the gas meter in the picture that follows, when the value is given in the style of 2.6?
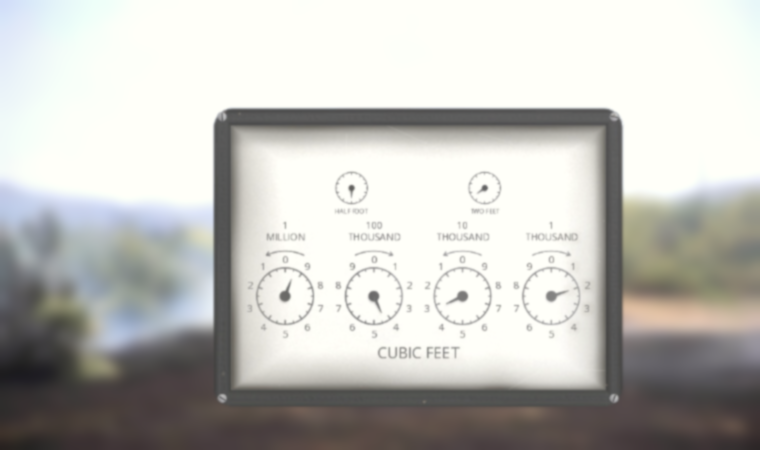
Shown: 943200
